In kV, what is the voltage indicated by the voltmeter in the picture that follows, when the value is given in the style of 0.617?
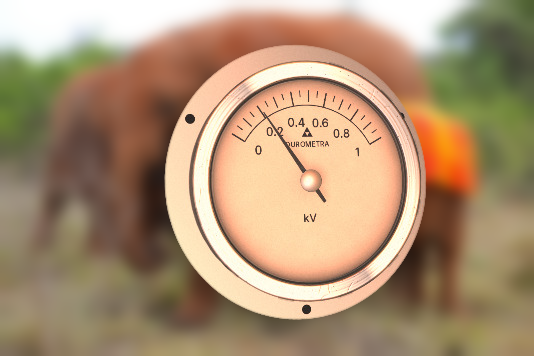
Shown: 0.2
